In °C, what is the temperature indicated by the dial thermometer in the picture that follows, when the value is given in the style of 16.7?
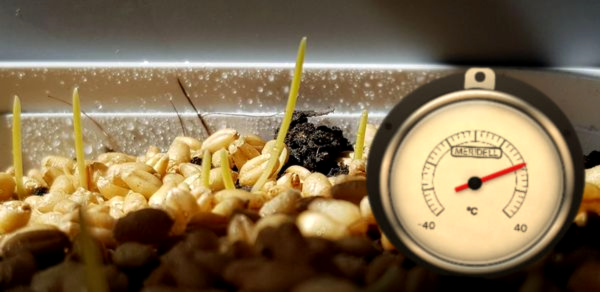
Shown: 20
